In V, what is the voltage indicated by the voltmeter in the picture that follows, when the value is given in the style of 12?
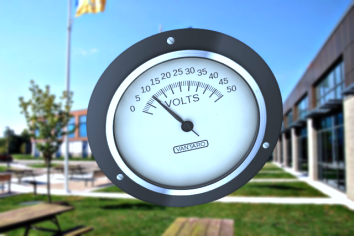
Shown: 10
